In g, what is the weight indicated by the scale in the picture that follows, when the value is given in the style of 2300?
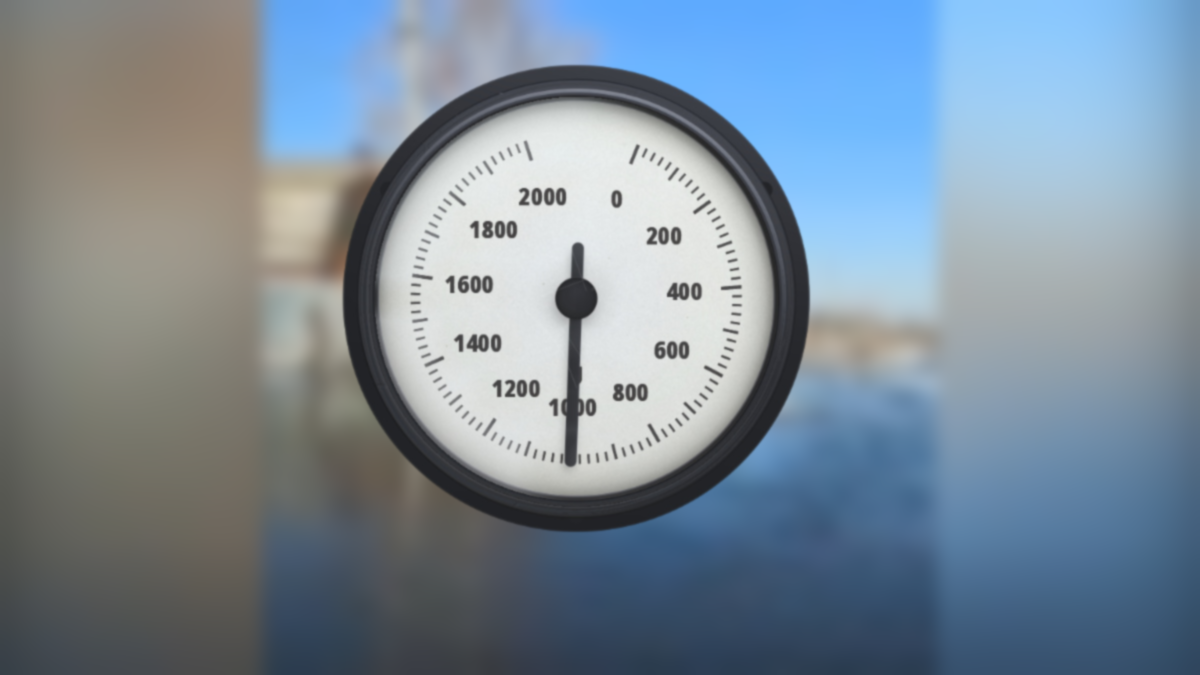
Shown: 1000
